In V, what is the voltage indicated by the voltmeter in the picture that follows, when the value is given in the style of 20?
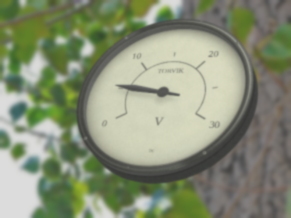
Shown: 5
